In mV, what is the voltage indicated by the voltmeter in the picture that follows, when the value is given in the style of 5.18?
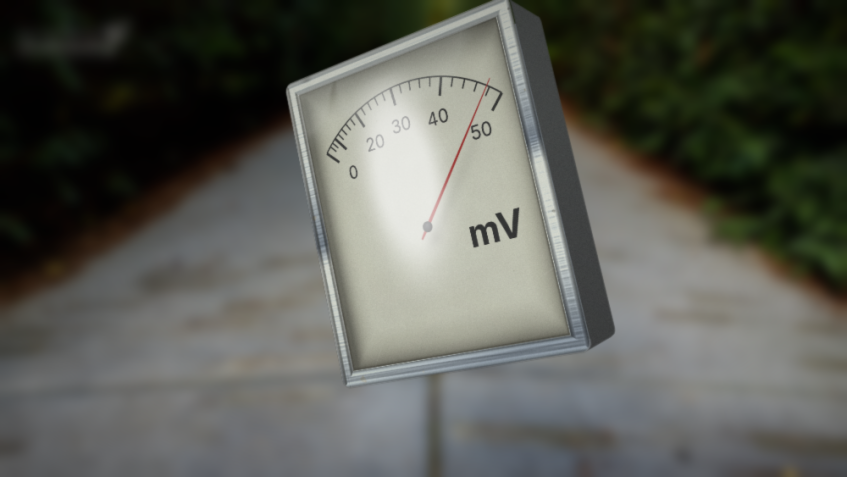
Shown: 48
